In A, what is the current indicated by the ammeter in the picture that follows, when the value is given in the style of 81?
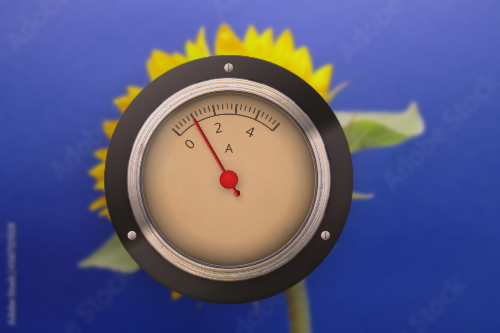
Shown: 1
